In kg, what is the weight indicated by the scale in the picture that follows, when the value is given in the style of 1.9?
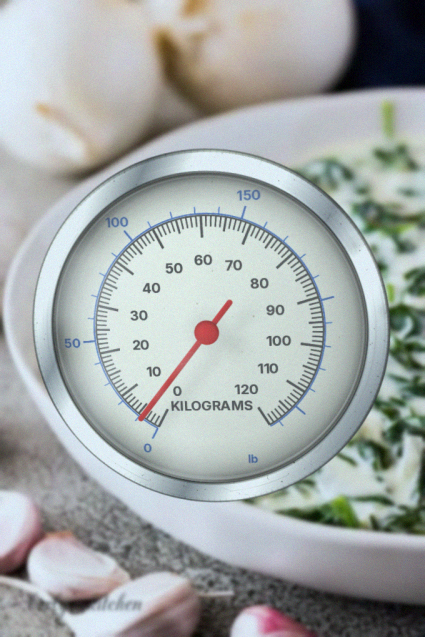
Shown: 4
